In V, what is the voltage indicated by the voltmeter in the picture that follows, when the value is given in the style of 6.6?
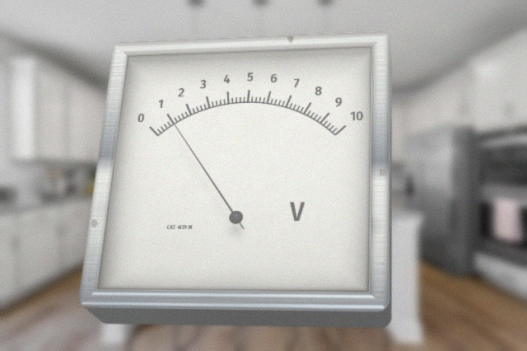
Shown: 1
